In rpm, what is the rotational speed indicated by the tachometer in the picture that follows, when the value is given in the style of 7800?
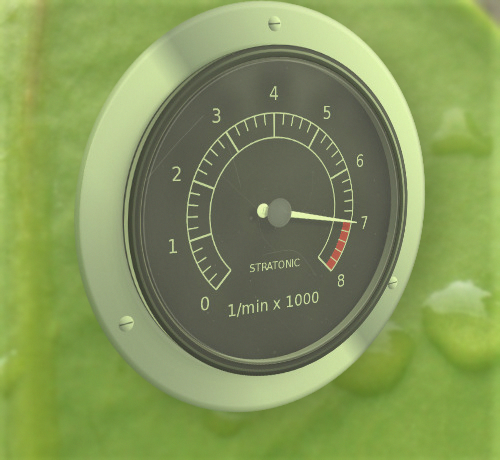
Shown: 7000
